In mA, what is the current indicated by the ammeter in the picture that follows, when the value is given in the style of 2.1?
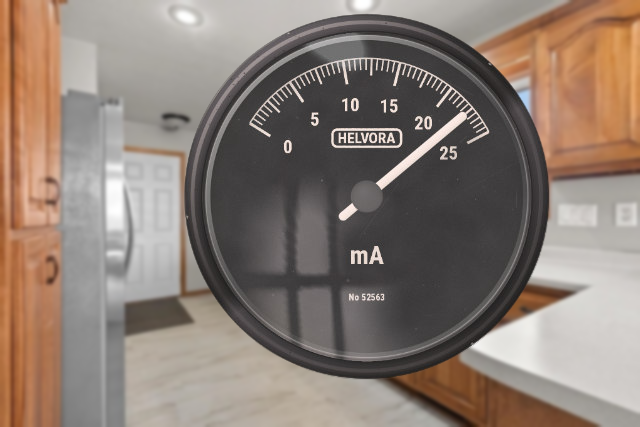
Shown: 22.5
